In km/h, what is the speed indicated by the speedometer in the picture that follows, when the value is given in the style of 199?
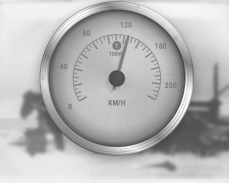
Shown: 125
